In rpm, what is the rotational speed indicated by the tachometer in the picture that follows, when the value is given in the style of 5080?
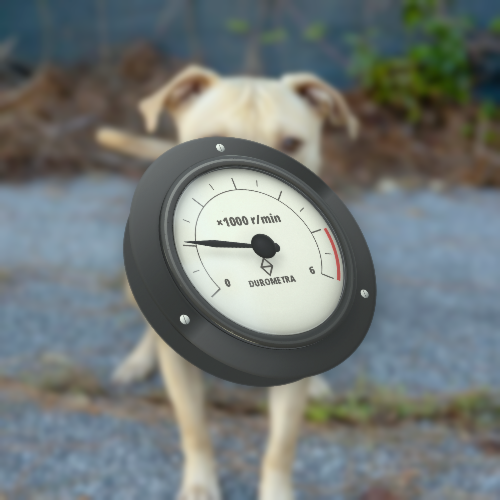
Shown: 1000
